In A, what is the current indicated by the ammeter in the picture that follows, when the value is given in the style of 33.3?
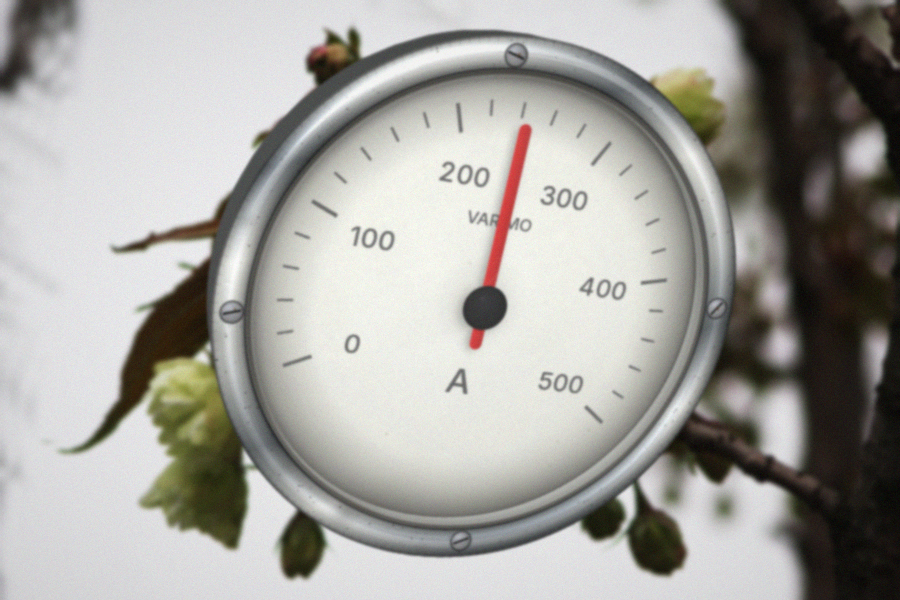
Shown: 240
